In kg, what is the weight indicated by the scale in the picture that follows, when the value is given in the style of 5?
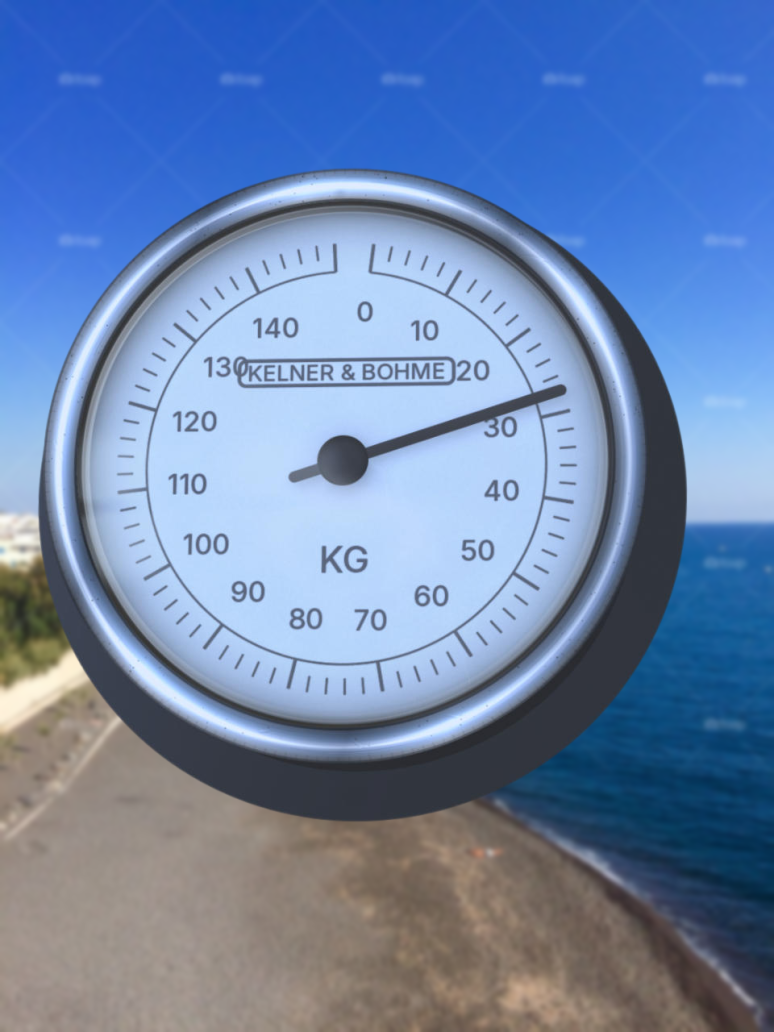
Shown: 28
